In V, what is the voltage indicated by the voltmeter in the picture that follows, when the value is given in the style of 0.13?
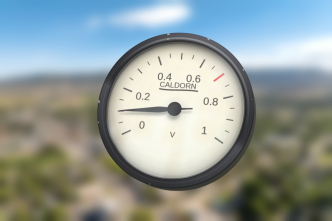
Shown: 0.1
